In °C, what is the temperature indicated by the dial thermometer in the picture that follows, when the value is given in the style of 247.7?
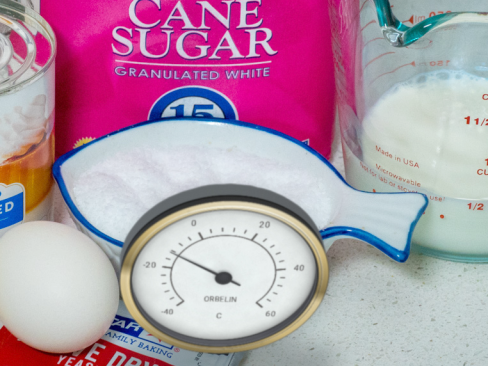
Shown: -12
